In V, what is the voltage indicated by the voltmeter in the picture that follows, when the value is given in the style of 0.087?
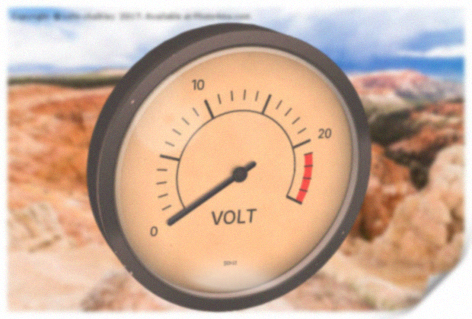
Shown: 0
